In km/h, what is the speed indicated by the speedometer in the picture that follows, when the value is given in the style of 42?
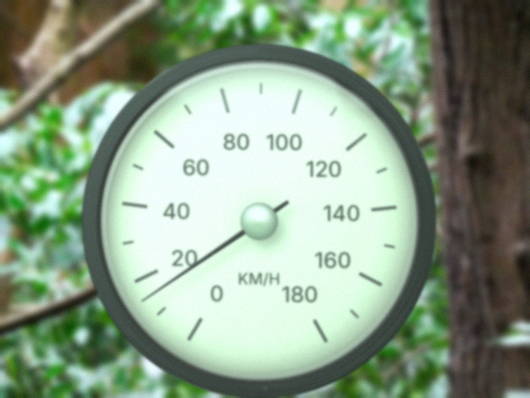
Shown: 15
